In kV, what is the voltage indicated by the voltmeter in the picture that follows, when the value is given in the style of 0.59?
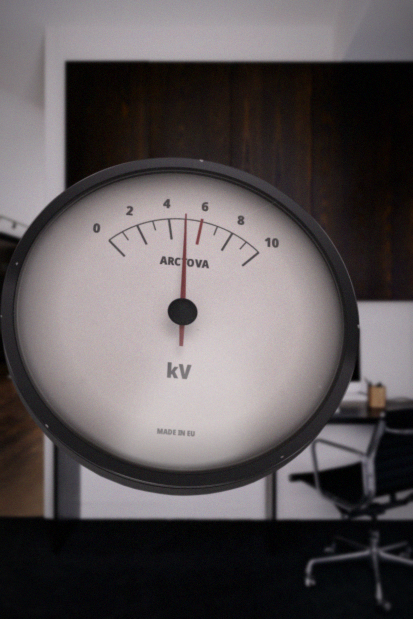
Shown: 5
